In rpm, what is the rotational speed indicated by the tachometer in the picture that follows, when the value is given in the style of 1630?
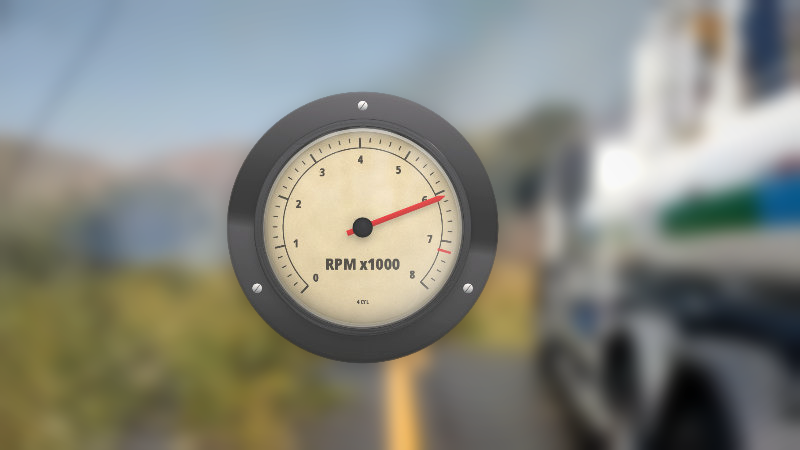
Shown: 6100
